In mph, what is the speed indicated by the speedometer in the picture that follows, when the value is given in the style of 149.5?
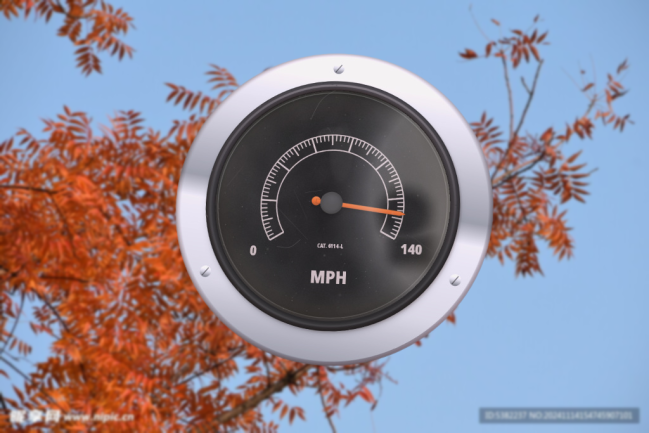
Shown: 128
